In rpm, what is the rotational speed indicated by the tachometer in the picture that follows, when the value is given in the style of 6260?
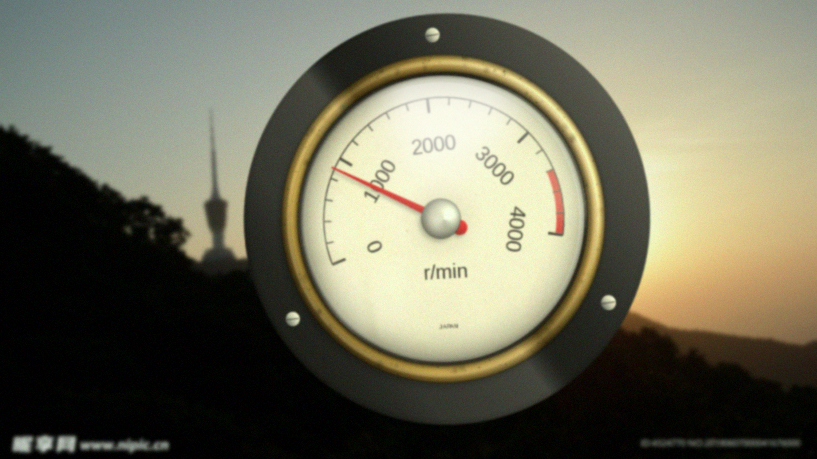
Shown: 900
